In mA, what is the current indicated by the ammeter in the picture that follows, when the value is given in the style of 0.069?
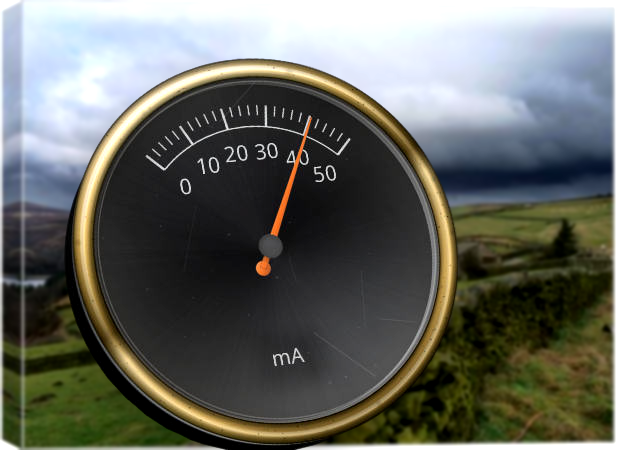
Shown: 40
